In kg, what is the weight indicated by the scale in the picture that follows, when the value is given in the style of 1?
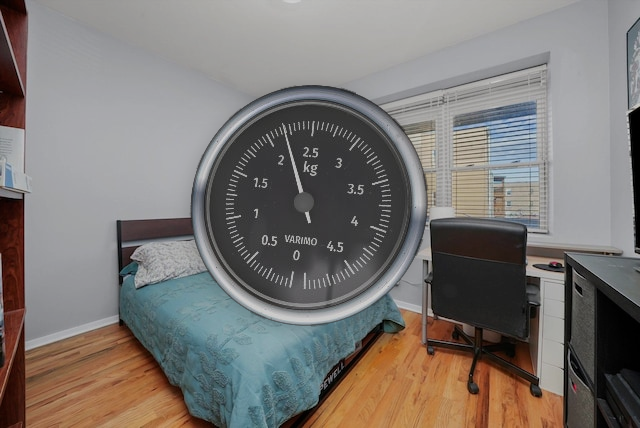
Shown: 2.2
